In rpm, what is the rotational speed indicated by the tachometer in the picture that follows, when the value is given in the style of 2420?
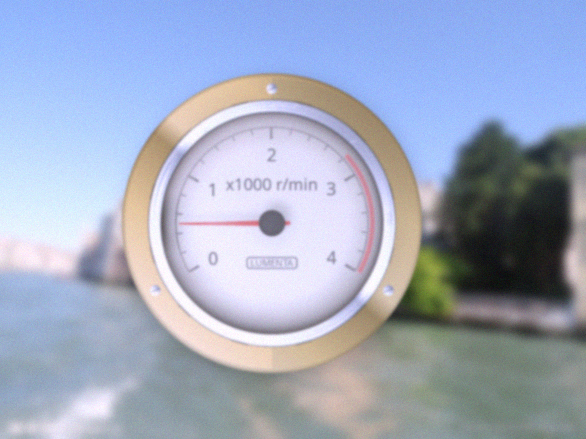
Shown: 500
